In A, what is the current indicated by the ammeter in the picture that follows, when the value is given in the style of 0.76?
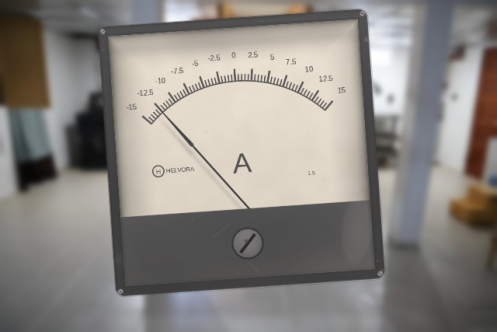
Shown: -12.5
